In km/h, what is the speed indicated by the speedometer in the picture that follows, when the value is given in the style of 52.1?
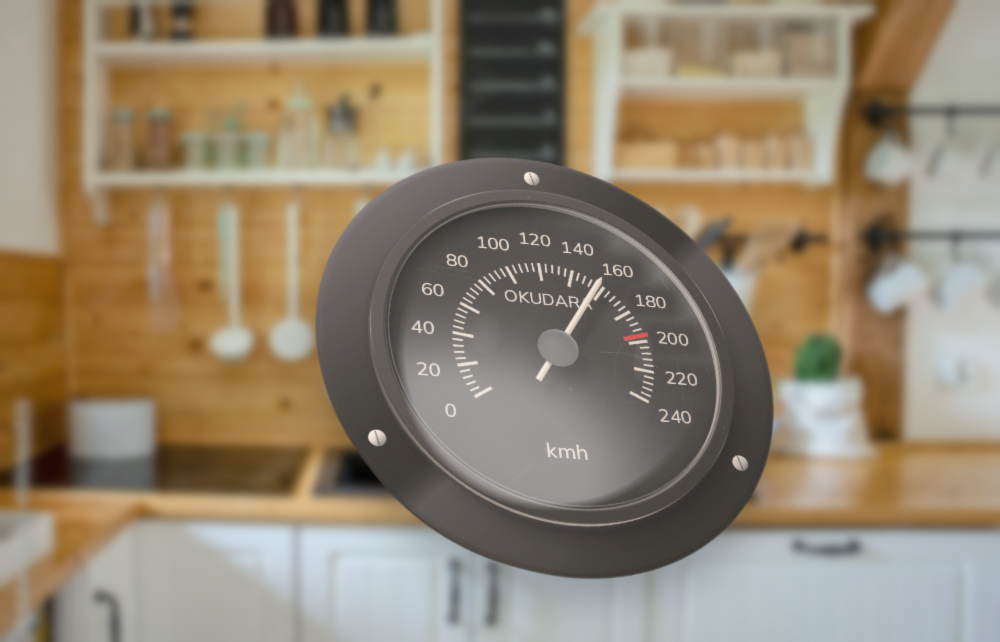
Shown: 156
